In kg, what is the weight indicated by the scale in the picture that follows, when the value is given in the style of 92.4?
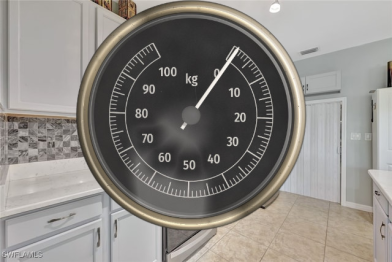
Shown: 1
